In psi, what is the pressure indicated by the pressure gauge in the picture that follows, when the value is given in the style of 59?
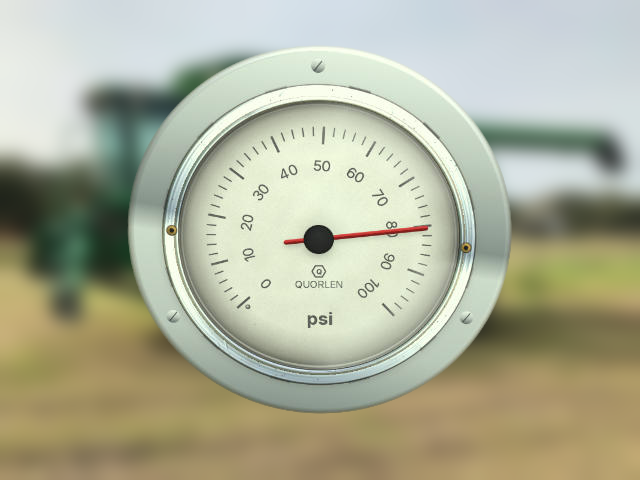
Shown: 80
